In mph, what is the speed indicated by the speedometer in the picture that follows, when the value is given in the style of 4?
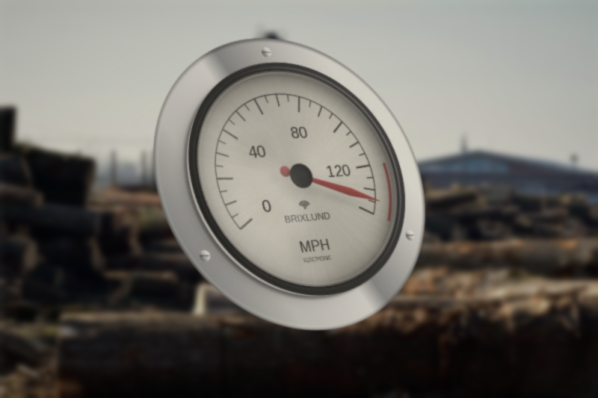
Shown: 135
